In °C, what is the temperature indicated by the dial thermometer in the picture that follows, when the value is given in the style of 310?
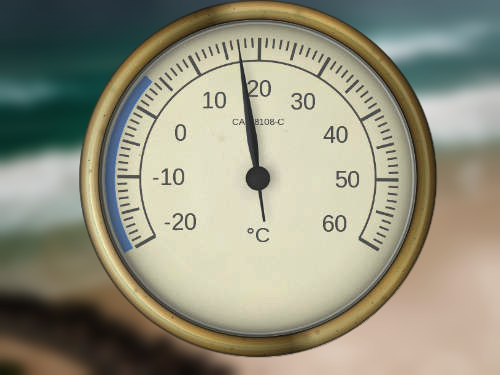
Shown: 17
